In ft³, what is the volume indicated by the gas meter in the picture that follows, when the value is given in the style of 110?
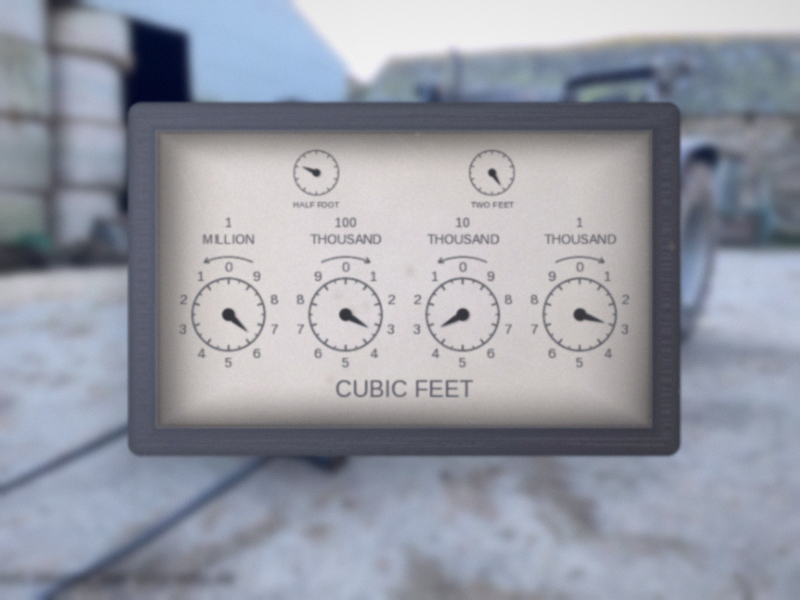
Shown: 633300
